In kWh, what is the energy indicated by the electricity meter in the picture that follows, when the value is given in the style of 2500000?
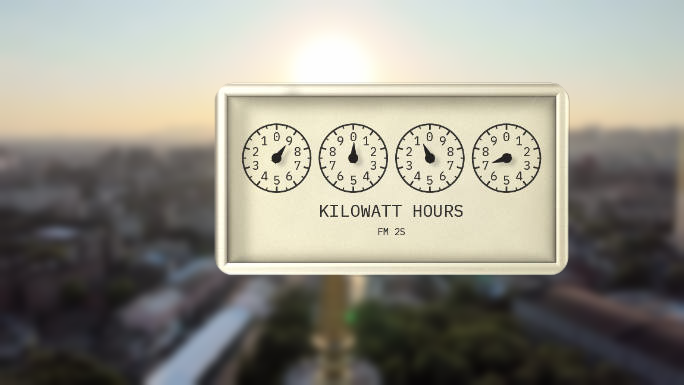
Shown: 9007
